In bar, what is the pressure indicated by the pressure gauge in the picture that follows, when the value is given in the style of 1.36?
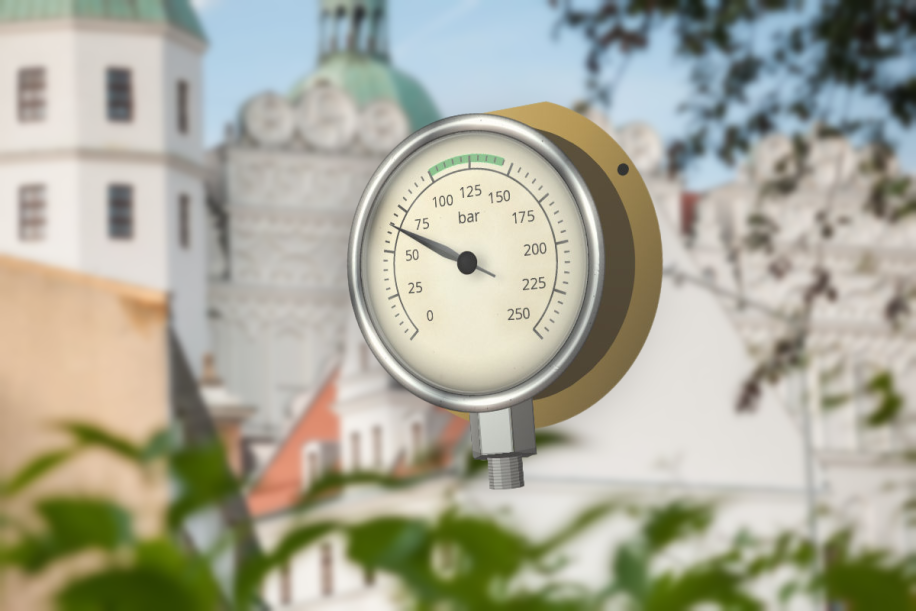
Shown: 65
